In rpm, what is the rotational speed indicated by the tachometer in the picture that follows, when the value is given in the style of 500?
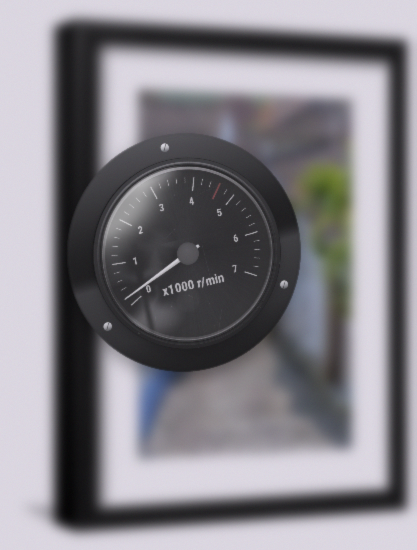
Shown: 200
